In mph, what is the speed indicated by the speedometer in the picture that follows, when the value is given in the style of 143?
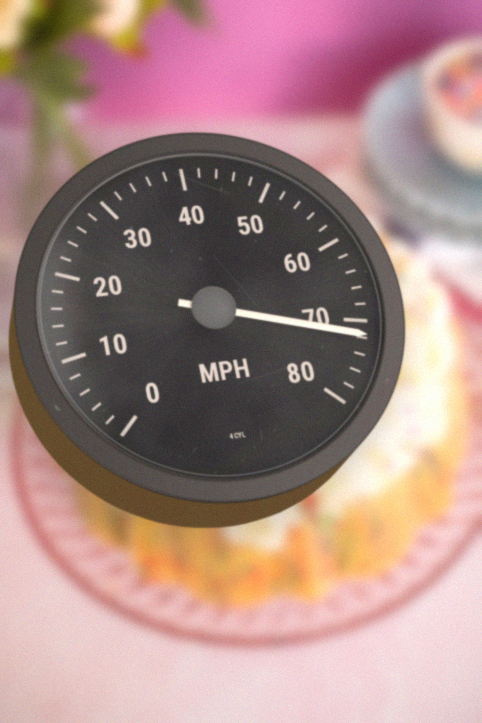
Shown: 72
